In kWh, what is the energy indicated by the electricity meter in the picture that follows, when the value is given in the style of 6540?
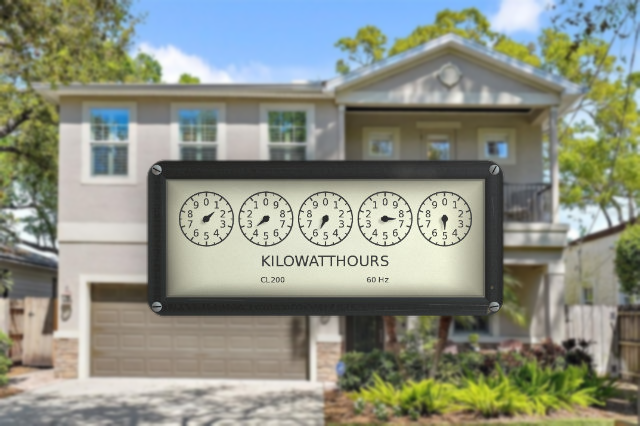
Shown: 13575
